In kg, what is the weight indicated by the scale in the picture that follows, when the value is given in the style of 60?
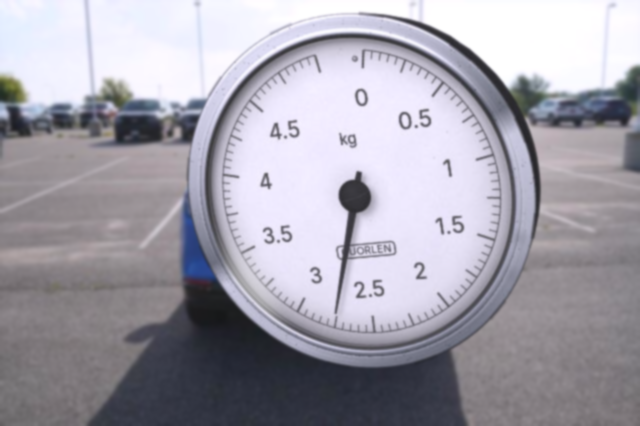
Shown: 2.75
